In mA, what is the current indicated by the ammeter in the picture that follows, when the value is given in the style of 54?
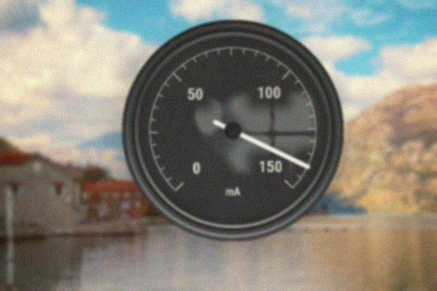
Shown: 140
